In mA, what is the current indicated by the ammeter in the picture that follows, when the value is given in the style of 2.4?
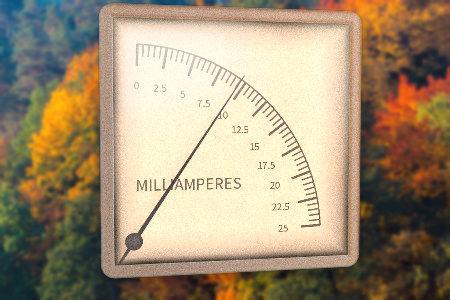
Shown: 9.5
